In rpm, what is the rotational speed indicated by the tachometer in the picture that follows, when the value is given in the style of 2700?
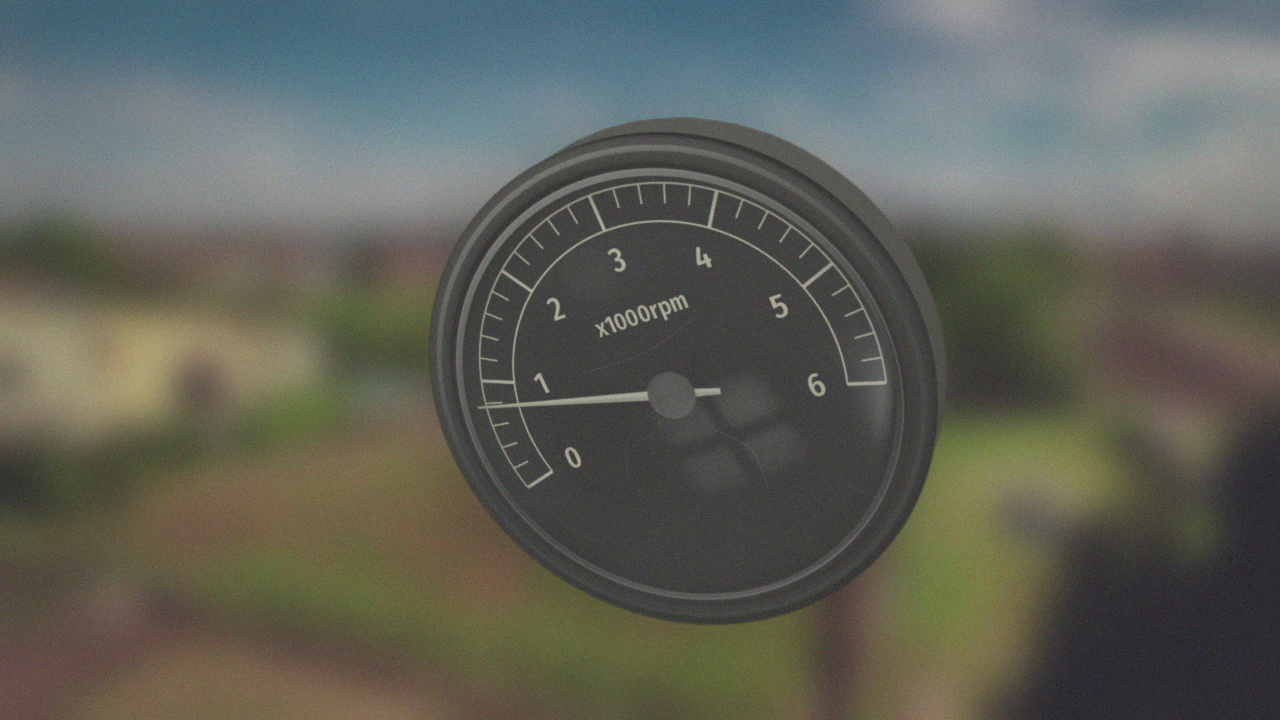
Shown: 800
